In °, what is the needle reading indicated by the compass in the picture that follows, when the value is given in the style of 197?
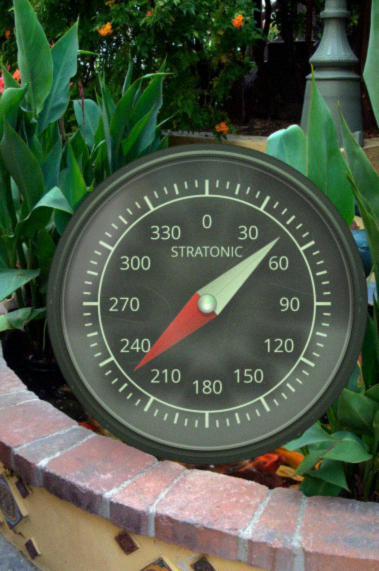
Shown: 227.5
